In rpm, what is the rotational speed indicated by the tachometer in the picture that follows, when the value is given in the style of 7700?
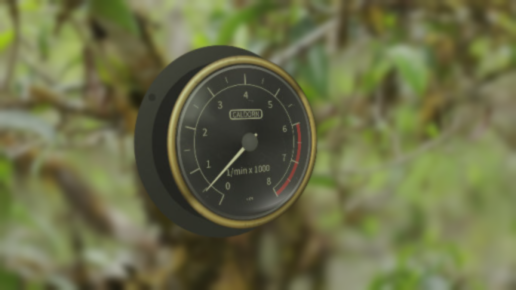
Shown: 500
